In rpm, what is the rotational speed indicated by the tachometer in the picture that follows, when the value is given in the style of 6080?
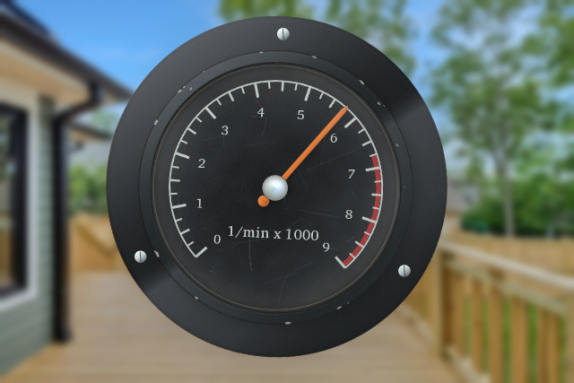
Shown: 5750
